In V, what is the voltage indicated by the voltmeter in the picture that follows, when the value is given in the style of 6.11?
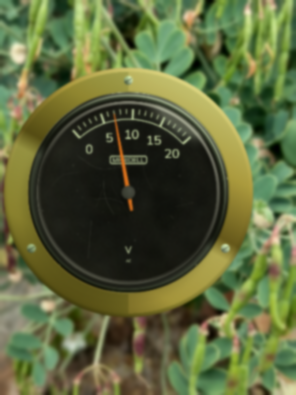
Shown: 7
